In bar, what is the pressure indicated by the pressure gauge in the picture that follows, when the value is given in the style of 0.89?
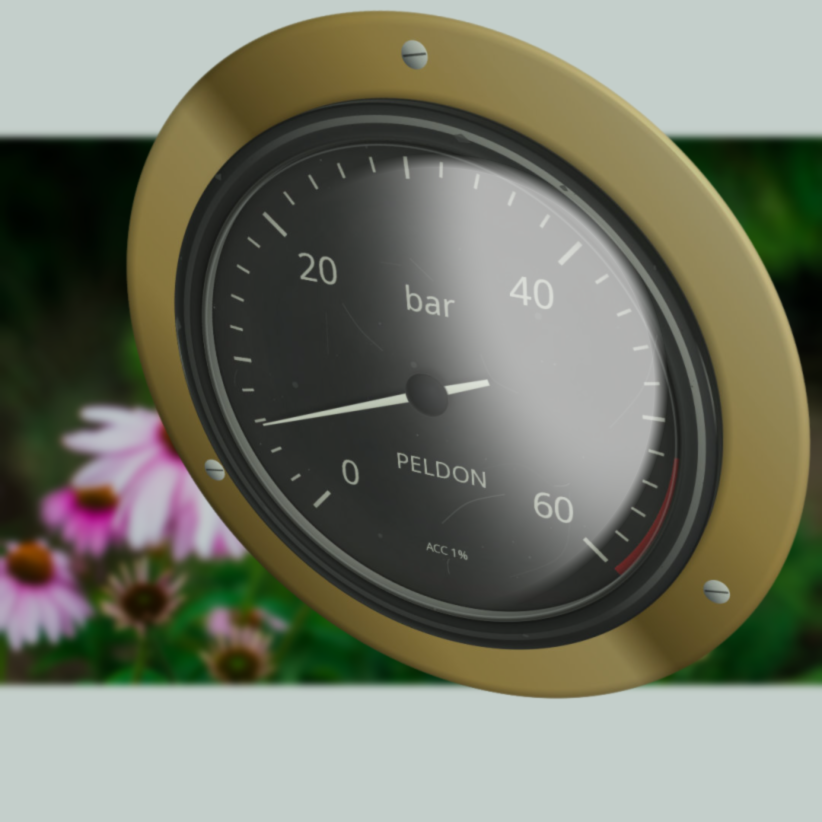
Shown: 6
